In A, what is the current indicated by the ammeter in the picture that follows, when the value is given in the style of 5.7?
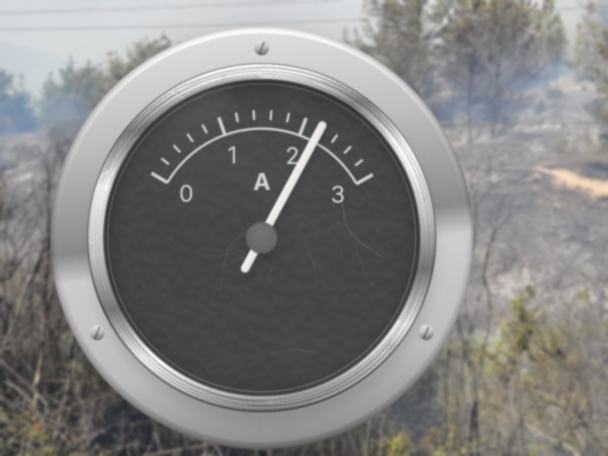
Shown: 2.2
